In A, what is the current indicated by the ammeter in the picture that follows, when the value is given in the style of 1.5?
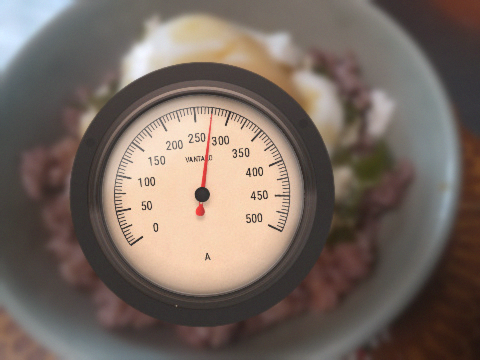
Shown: 275
